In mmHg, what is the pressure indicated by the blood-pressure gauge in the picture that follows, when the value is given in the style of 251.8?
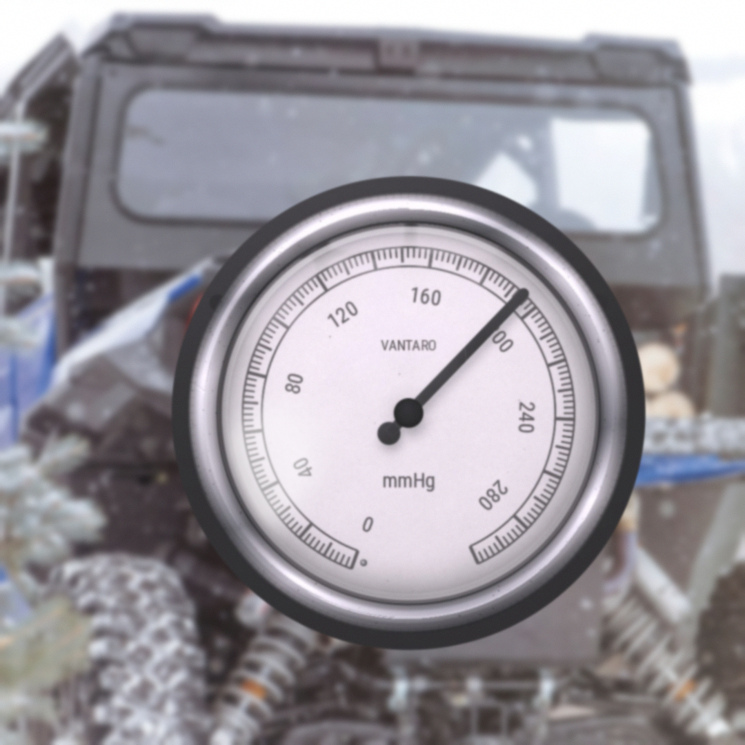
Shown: 194
